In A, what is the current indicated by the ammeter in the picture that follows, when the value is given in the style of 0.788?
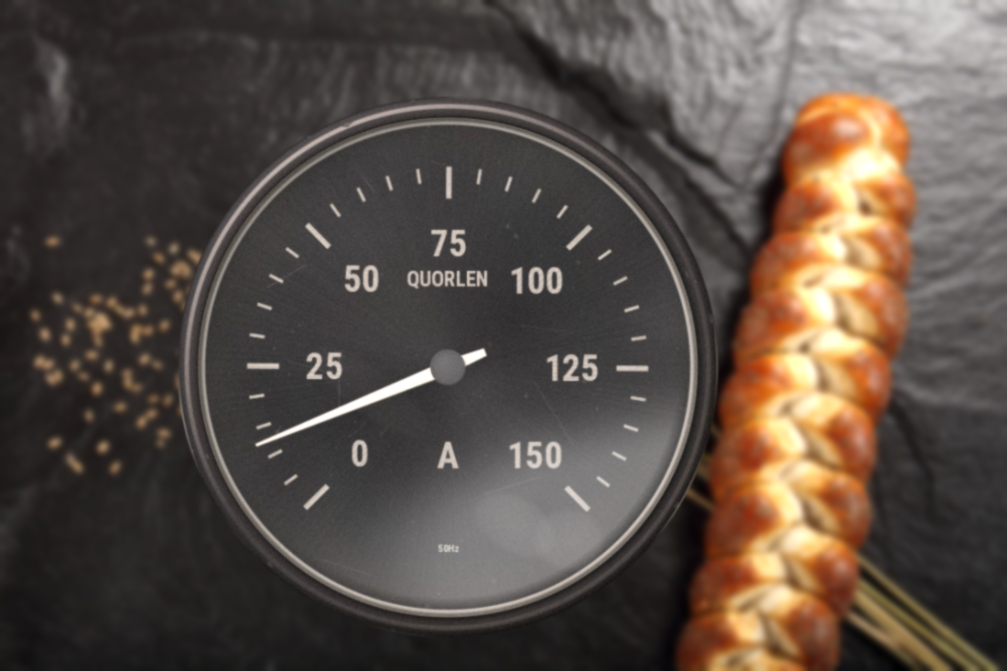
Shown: 12.5
